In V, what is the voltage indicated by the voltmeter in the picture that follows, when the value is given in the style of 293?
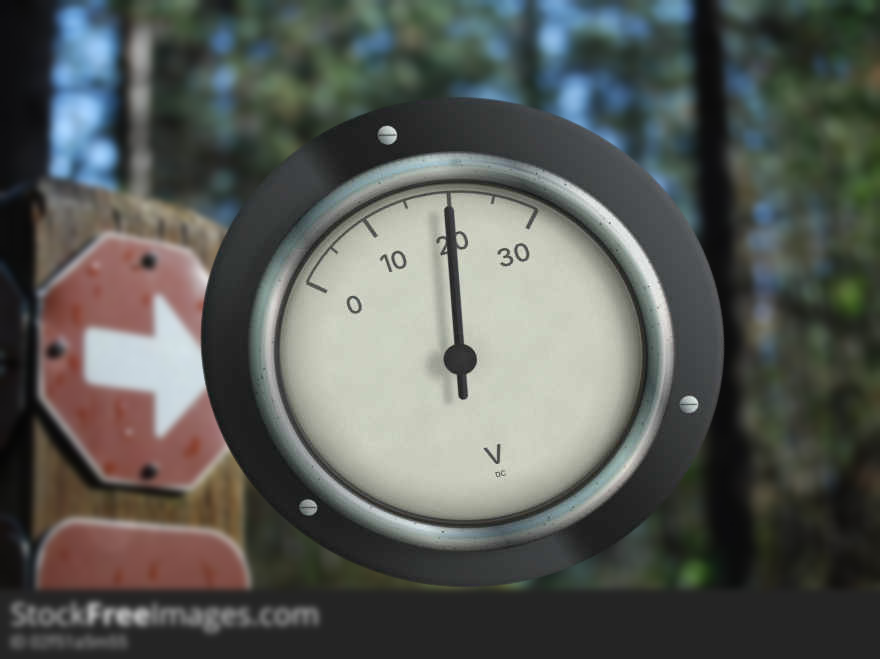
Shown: 20
